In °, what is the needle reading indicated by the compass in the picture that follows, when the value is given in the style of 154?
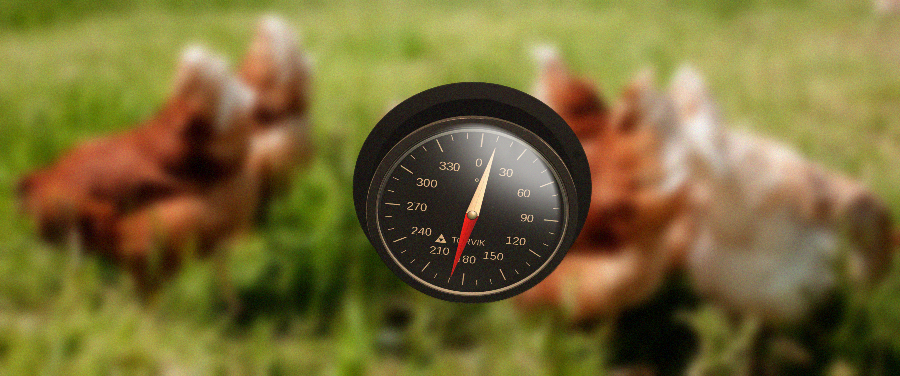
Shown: 190
